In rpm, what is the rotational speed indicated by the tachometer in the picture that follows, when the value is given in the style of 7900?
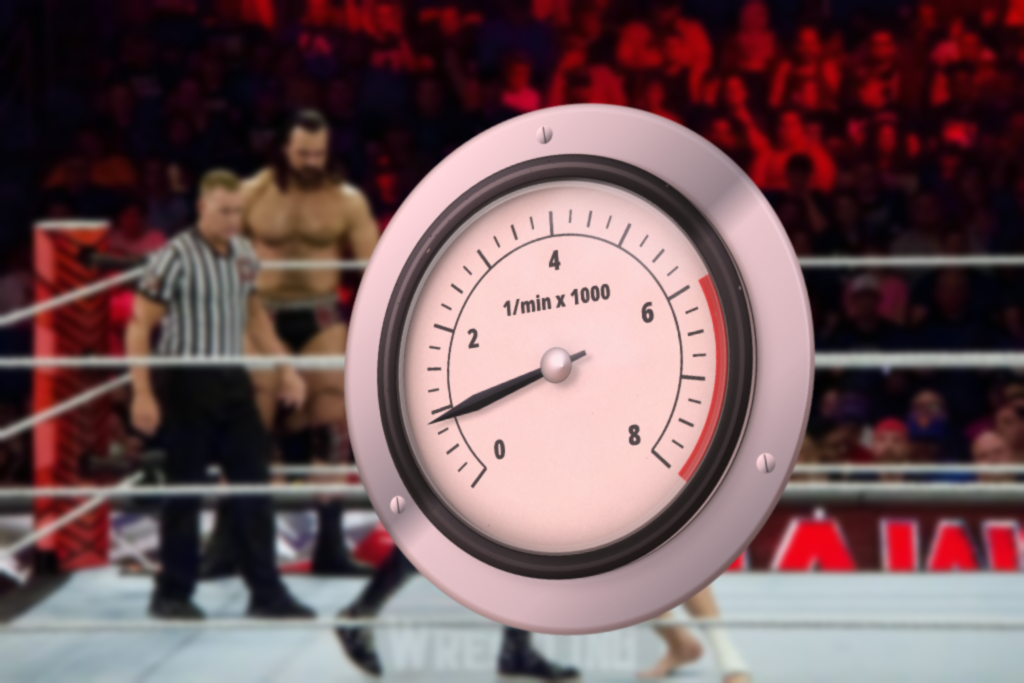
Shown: 875
